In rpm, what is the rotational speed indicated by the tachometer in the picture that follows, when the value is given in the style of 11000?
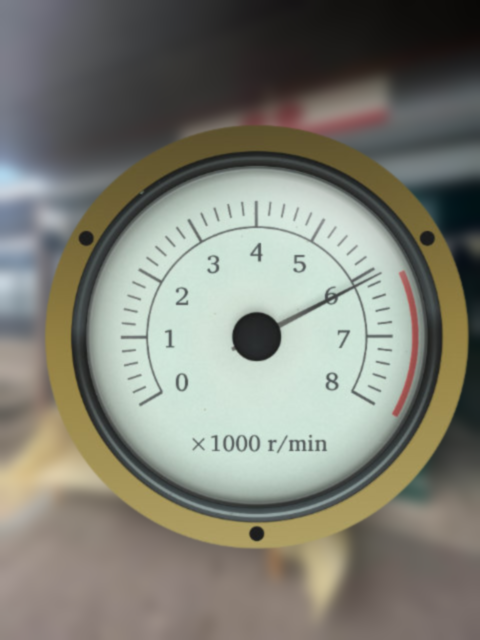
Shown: 6100
